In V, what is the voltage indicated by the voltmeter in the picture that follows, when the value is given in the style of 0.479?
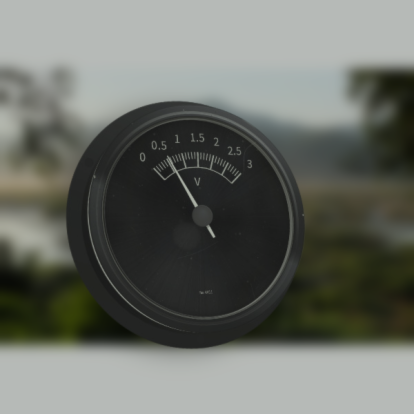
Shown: 0.5
